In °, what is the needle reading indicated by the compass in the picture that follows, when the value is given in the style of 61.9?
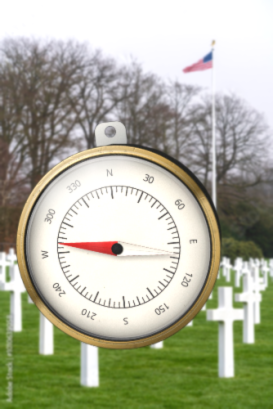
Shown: 280
